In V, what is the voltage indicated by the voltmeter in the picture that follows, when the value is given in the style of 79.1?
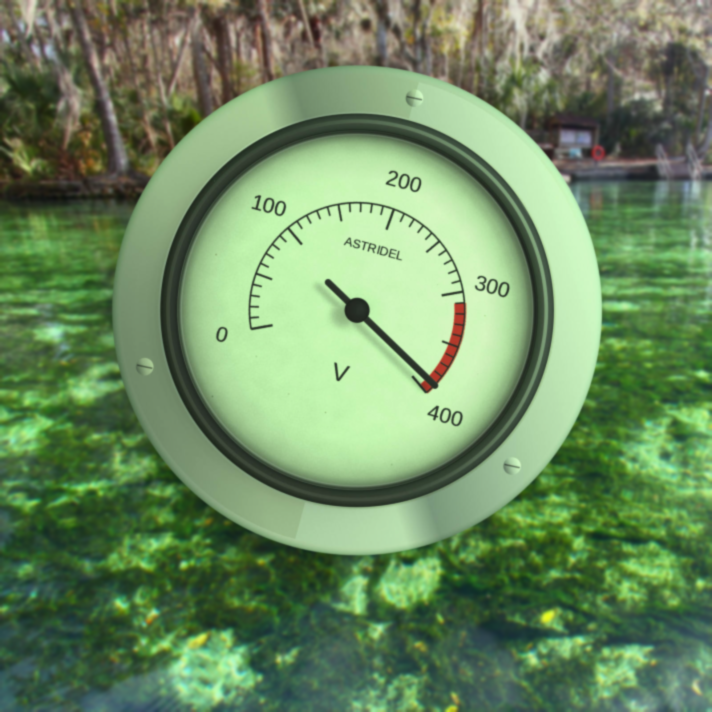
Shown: 390
